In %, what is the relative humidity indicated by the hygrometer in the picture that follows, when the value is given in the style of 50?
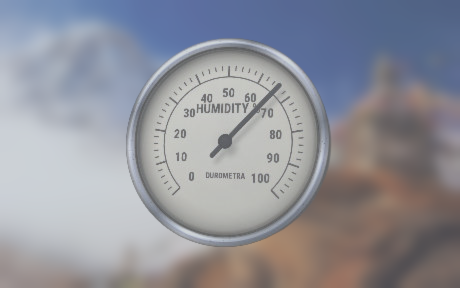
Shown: 66
